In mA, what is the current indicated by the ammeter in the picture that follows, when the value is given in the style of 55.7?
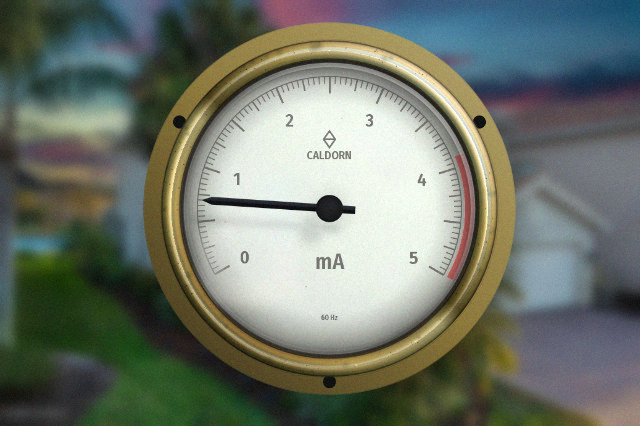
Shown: 0.7
